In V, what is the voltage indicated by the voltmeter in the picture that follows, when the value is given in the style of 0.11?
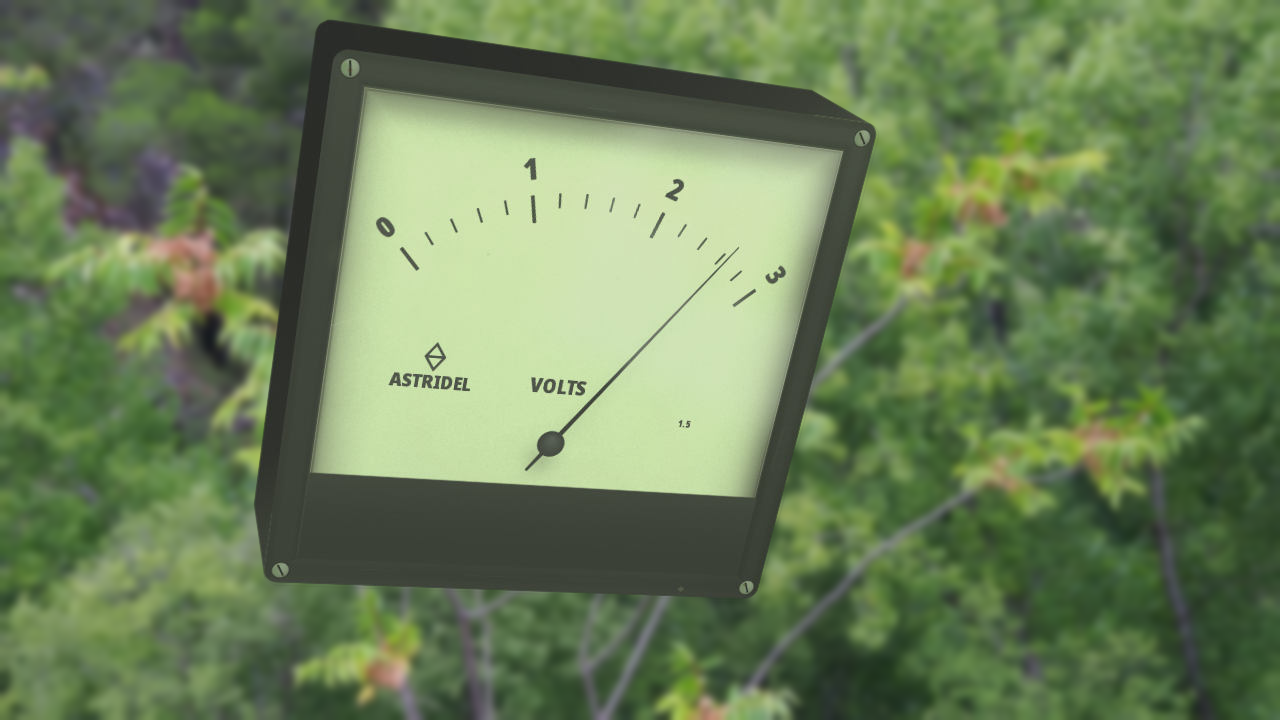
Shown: 2.6
